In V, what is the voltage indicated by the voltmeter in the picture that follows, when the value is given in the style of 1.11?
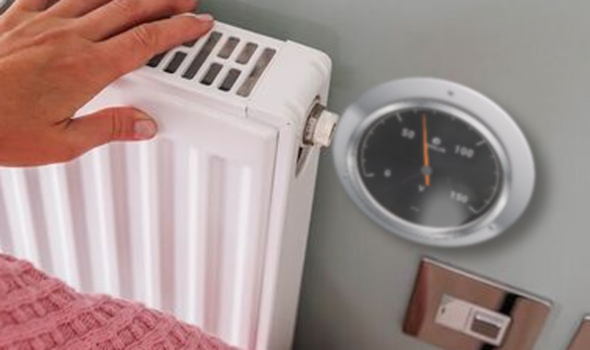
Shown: 65
